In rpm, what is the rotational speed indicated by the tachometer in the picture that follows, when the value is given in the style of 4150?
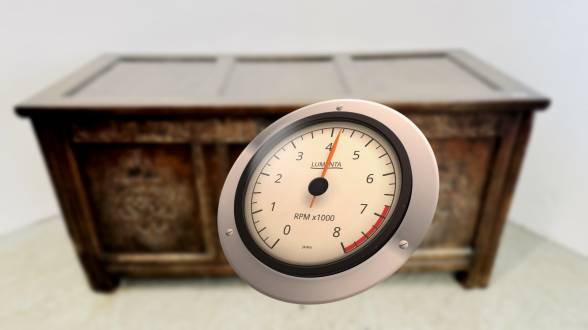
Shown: 4250
